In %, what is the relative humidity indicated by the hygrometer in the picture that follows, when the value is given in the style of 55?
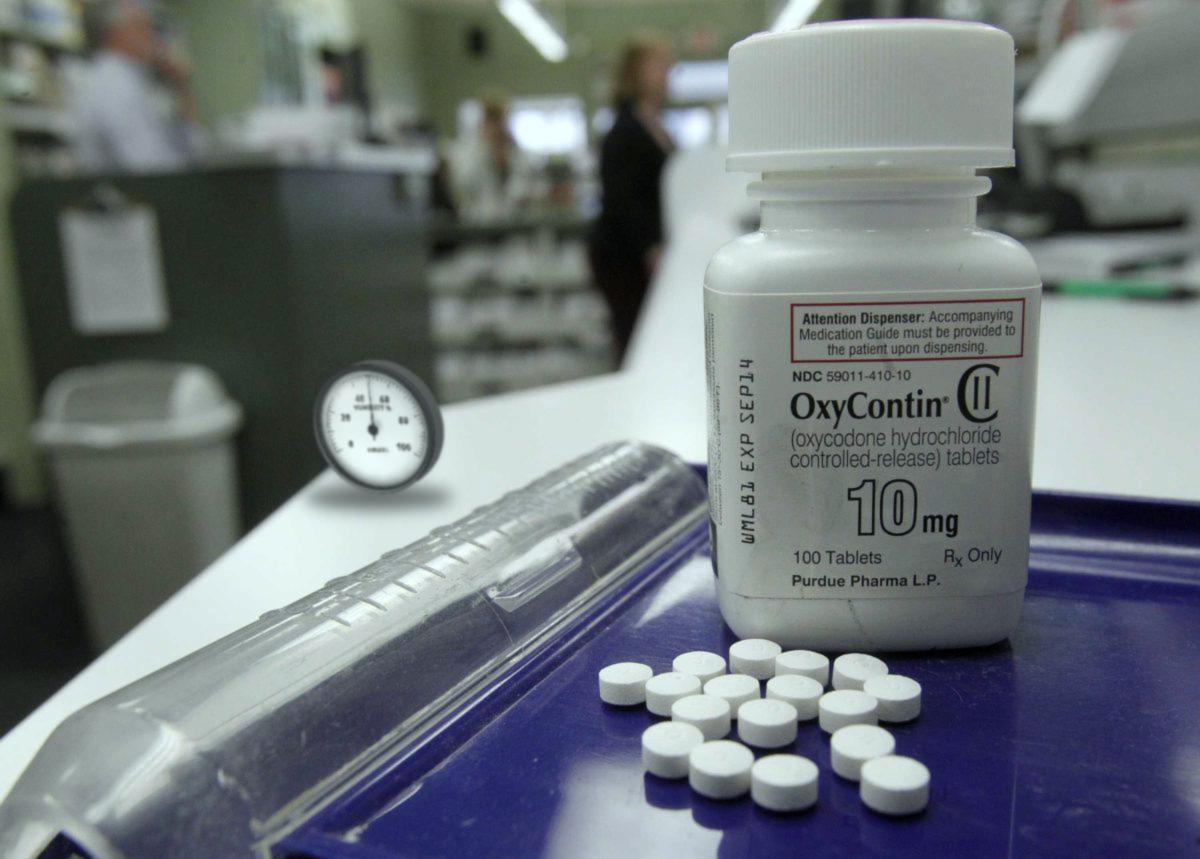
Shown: 50
